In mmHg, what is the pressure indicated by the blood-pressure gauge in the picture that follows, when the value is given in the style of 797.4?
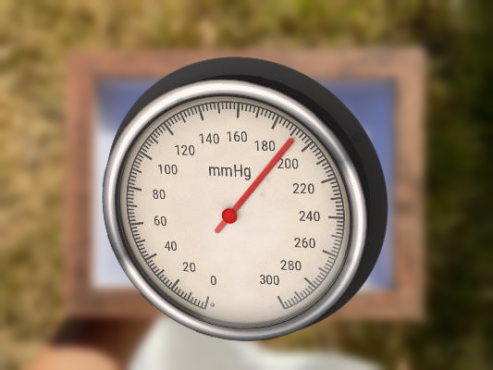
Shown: 192
